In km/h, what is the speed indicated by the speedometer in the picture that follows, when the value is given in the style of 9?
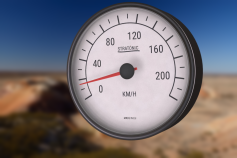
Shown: 15
